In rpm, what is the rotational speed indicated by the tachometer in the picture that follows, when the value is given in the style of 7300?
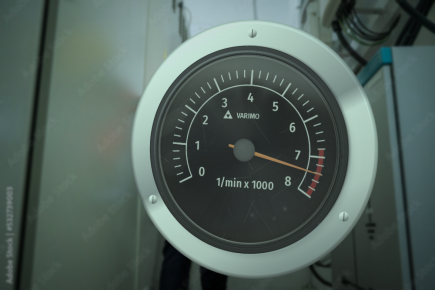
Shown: 7400
